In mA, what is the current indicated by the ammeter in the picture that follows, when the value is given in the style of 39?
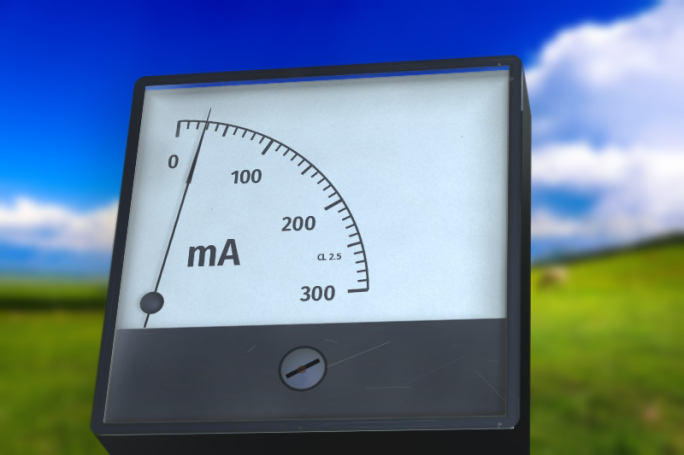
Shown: 30
